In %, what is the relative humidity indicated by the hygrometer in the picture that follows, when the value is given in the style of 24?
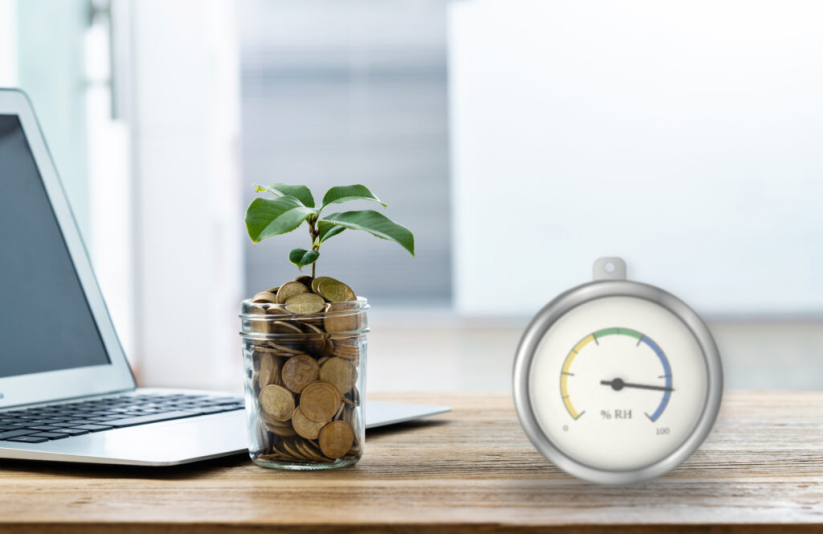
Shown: 85
